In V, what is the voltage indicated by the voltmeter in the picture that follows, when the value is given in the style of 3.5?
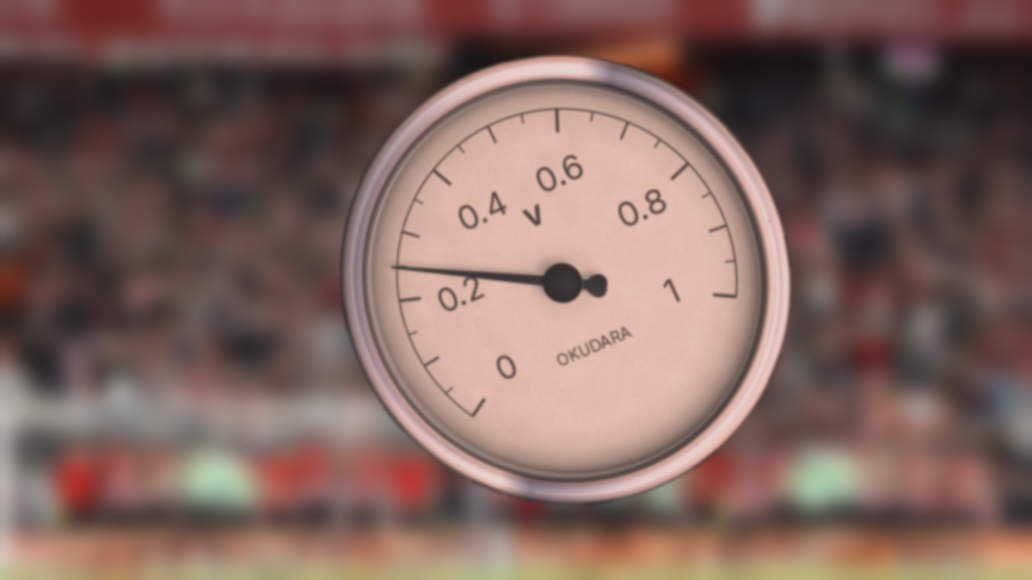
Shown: 0.25
